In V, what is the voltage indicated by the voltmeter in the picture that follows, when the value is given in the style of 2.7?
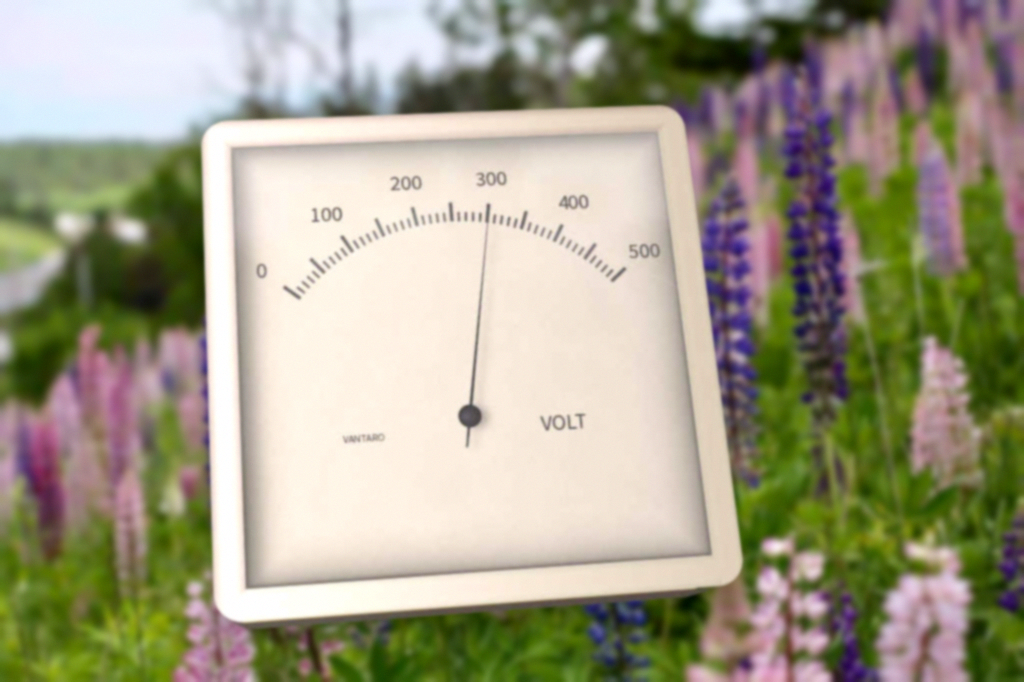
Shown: 300
